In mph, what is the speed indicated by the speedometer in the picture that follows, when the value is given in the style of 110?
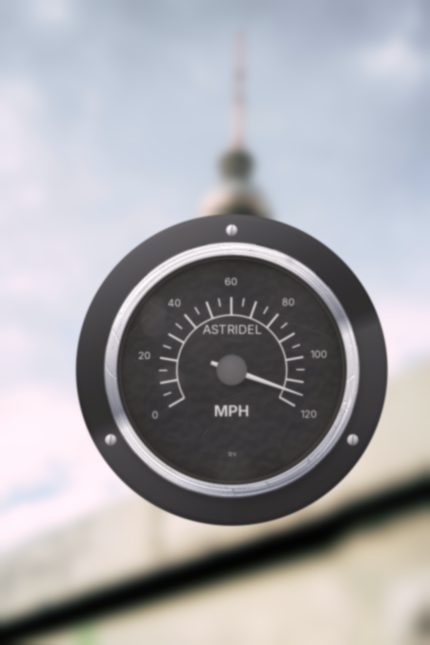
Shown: 115
